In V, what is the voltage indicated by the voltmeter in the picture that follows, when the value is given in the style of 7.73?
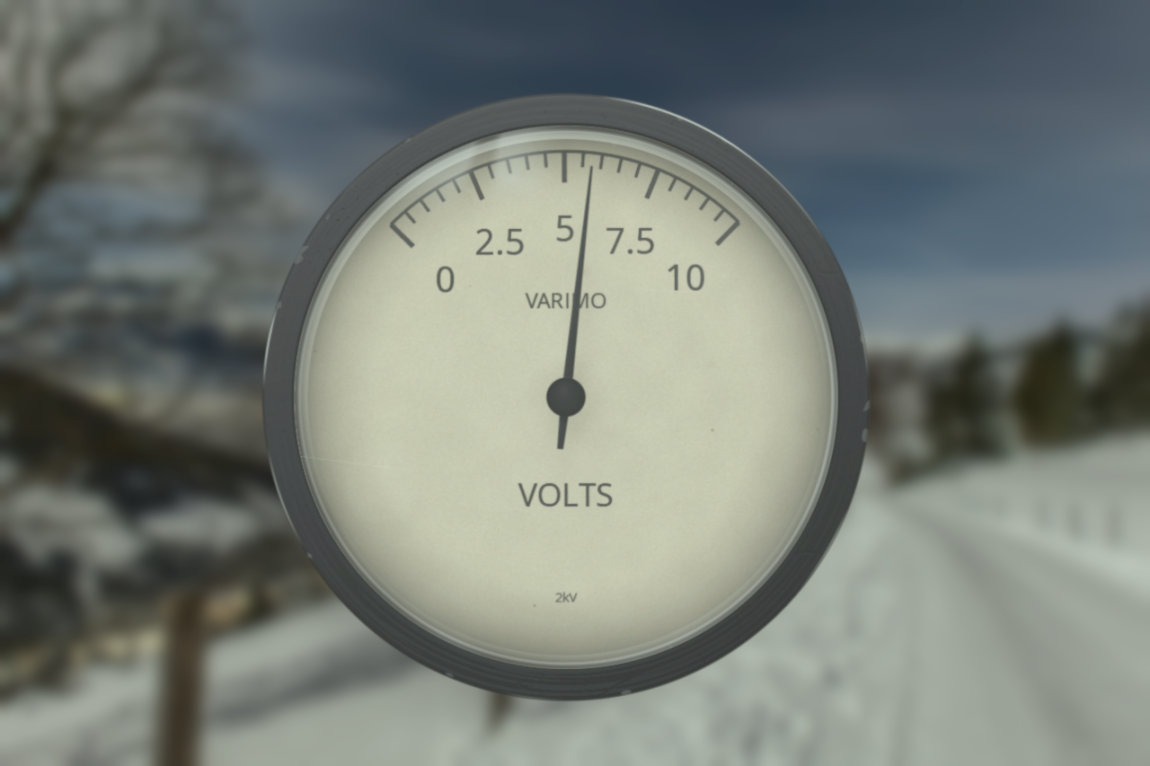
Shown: 5.75
